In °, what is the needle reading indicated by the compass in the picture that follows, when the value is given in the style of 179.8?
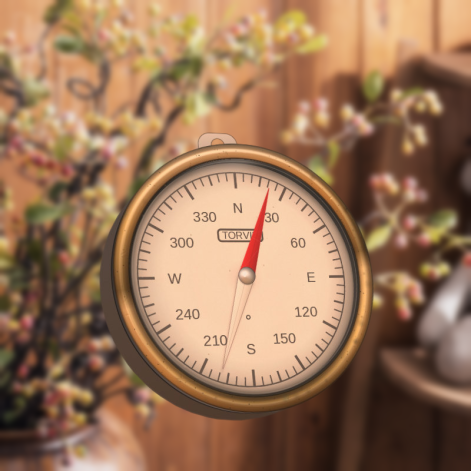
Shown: 20
